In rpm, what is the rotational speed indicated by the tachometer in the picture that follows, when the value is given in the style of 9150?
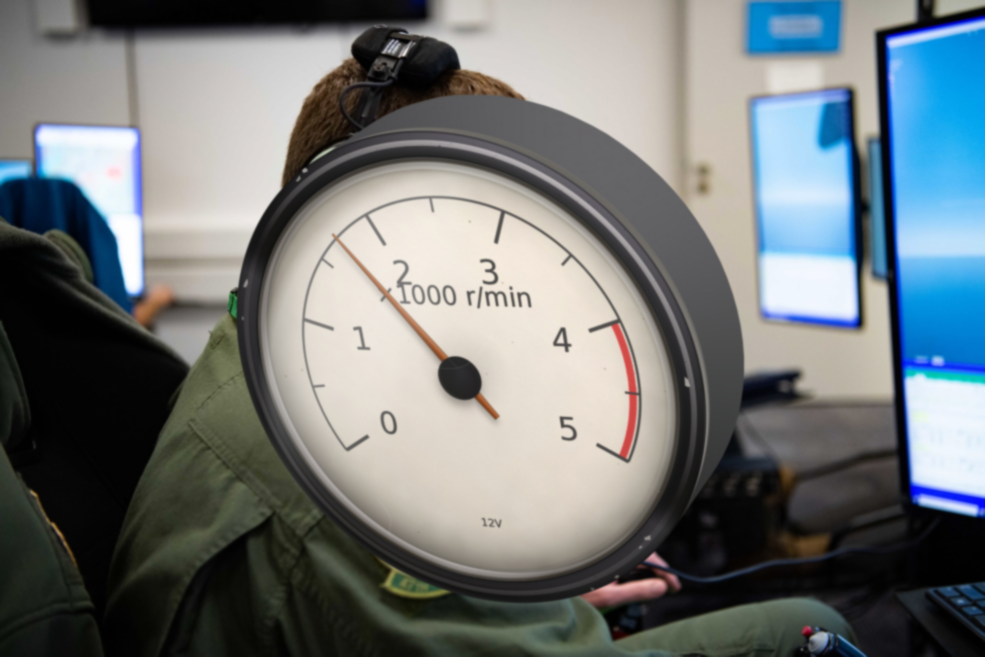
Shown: 1750
